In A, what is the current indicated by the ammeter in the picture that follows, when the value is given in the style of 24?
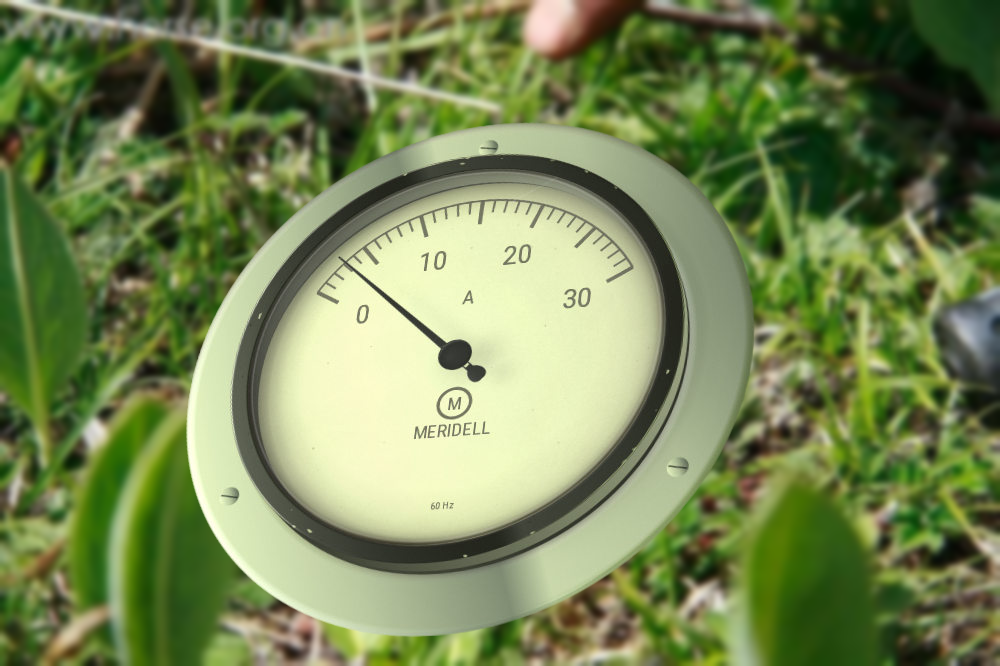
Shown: 3
